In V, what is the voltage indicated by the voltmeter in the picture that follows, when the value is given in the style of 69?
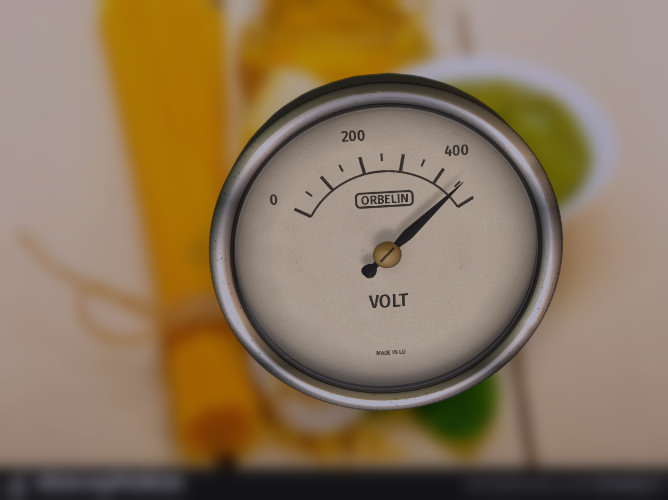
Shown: 450
